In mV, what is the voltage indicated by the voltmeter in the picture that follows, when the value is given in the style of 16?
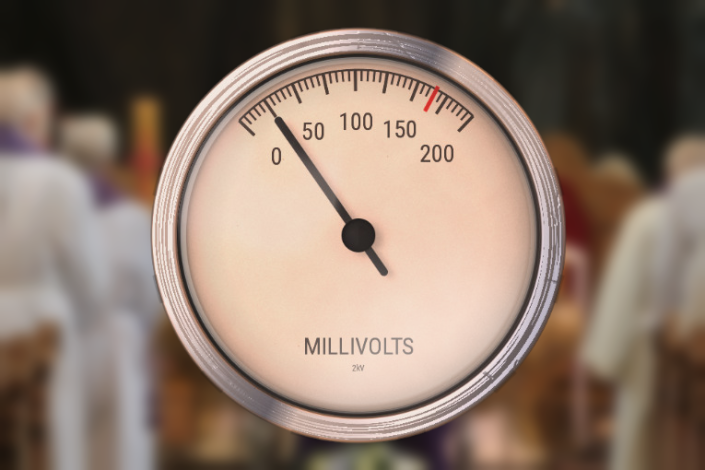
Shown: 25
